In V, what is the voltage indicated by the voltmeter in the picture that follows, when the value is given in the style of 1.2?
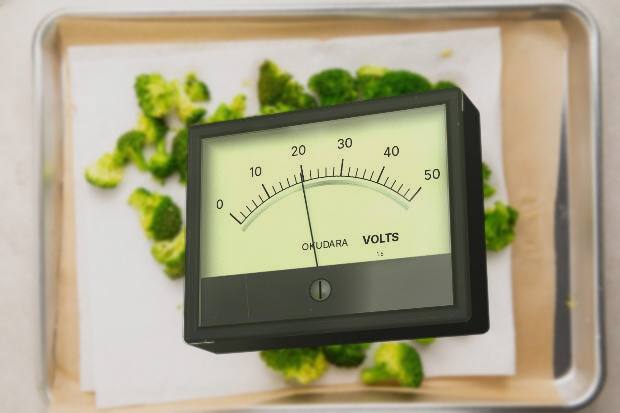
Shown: 20
